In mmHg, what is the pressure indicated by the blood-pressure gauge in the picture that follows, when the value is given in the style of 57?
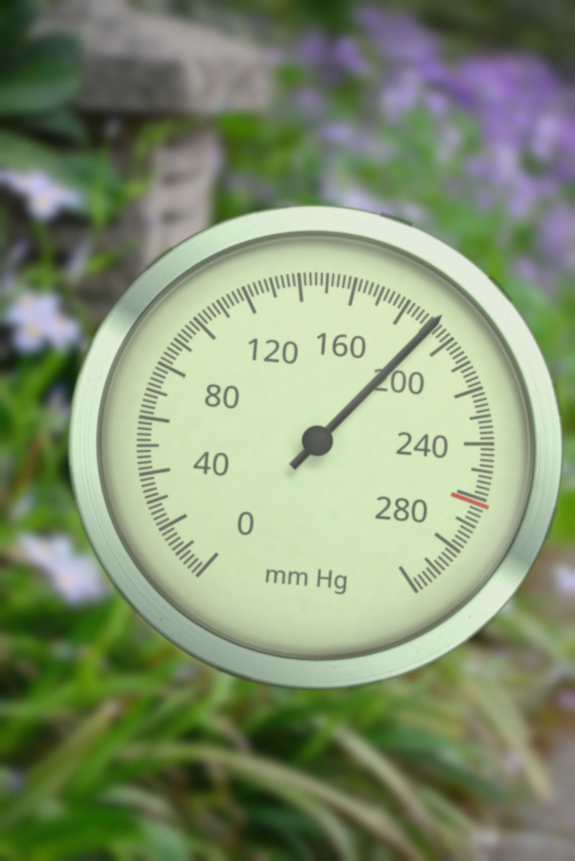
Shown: 192
